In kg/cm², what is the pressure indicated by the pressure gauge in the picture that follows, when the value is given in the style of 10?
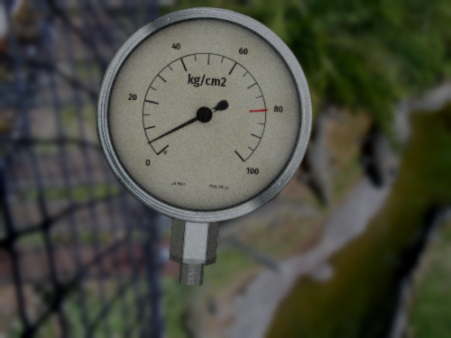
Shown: 5
